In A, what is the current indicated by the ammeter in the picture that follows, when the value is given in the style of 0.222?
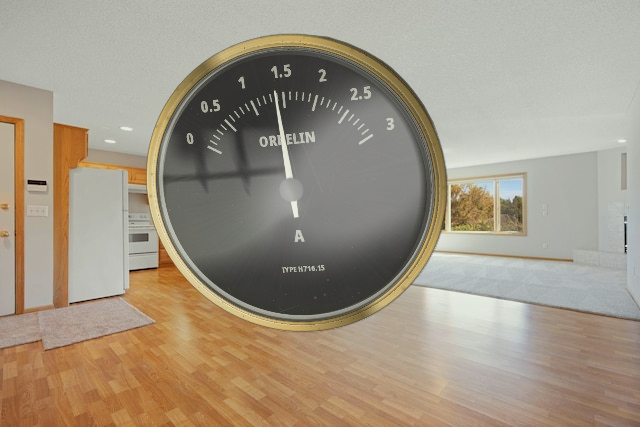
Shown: 1.4
